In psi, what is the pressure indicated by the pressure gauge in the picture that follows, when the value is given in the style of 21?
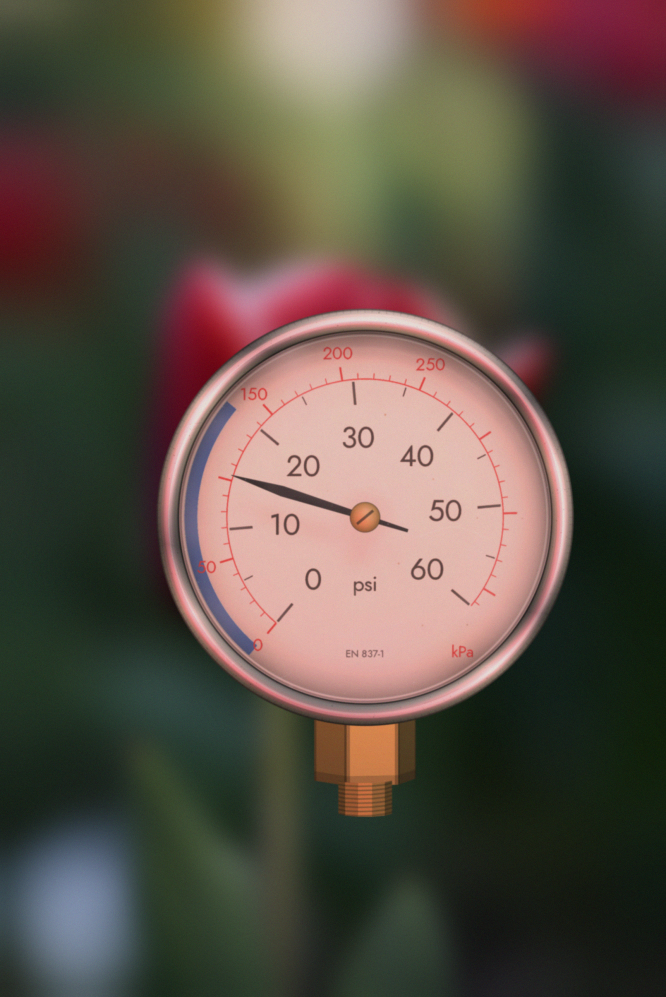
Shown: 15
